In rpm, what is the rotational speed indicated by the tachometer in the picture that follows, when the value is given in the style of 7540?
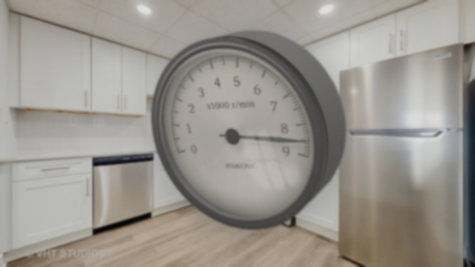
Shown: 8500
